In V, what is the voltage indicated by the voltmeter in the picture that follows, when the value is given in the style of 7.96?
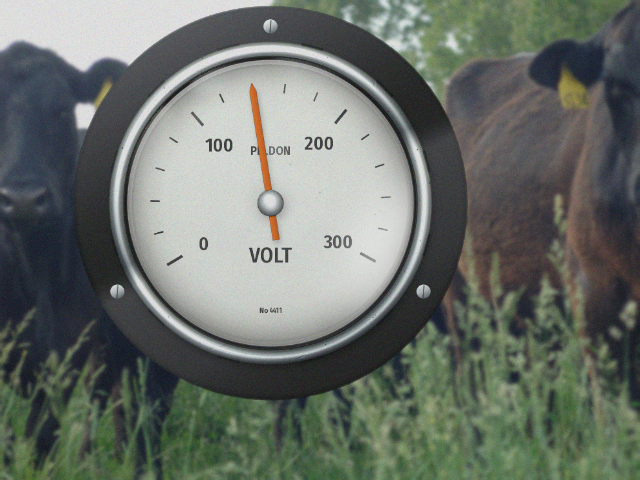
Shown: 140
